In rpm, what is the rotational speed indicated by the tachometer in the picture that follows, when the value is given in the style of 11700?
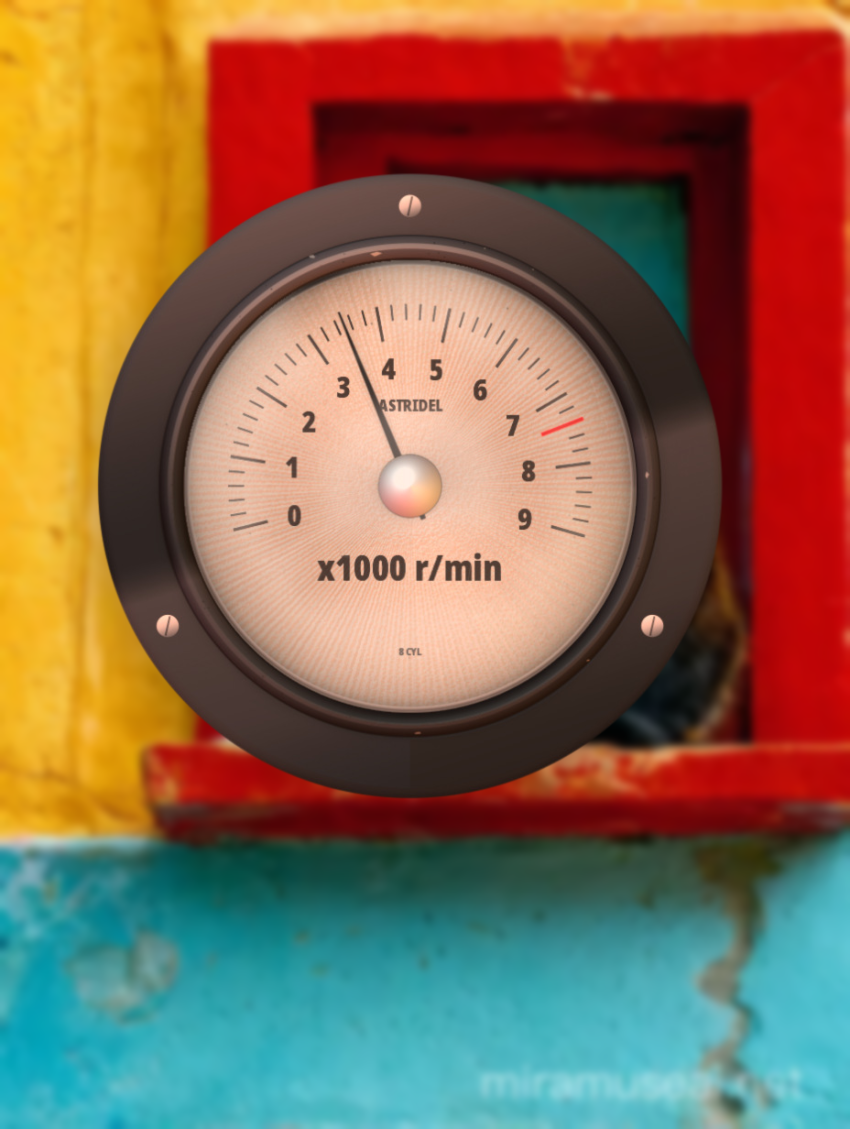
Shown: 3500
